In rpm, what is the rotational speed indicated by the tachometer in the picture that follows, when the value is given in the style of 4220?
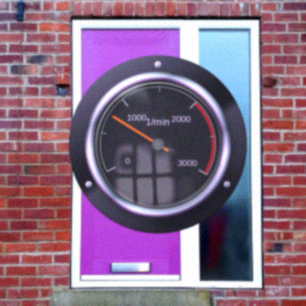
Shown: 750
